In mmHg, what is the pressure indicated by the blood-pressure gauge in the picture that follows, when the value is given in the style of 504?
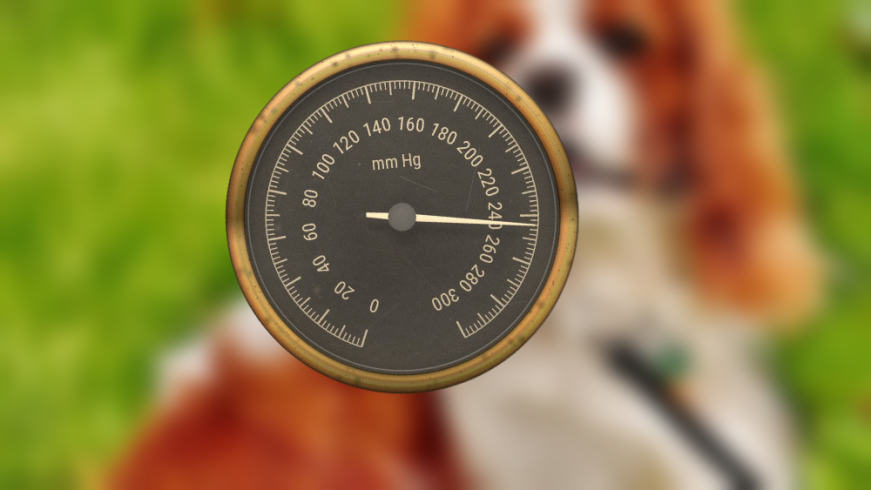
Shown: 244
